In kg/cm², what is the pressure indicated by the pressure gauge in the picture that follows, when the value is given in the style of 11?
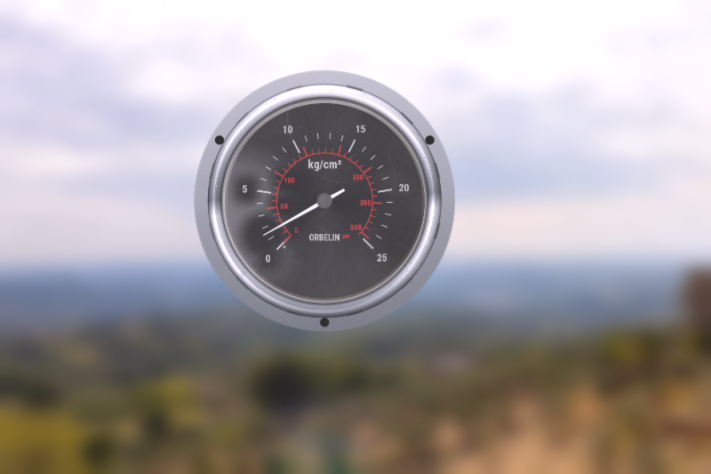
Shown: 1.5
